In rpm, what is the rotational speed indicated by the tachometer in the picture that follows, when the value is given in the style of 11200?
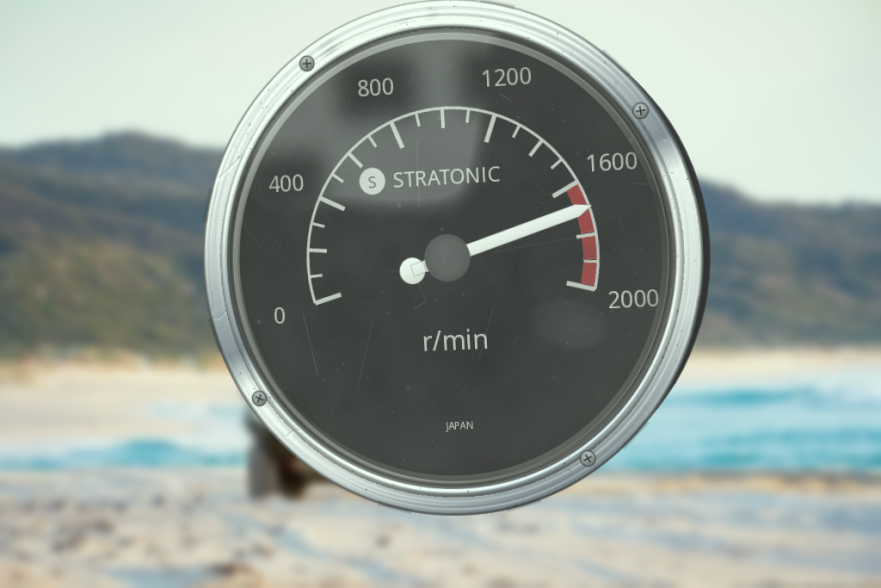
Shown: 1700
